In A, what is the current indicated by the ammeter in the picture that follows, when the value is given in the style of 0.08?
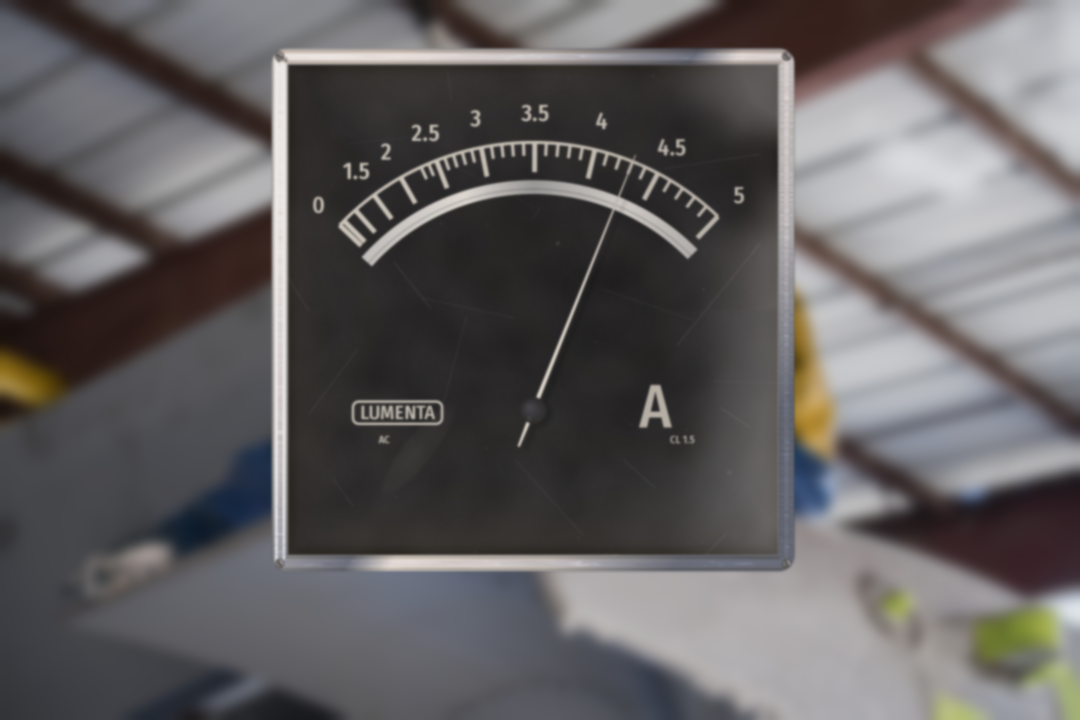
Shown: 4.3
